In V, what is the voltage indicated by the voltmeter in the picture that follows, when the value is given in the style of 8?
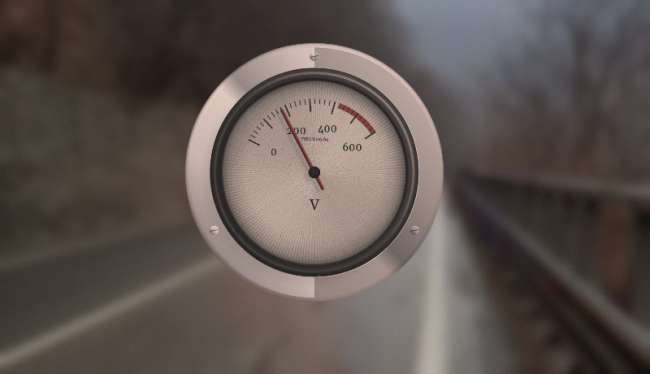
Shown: 180
